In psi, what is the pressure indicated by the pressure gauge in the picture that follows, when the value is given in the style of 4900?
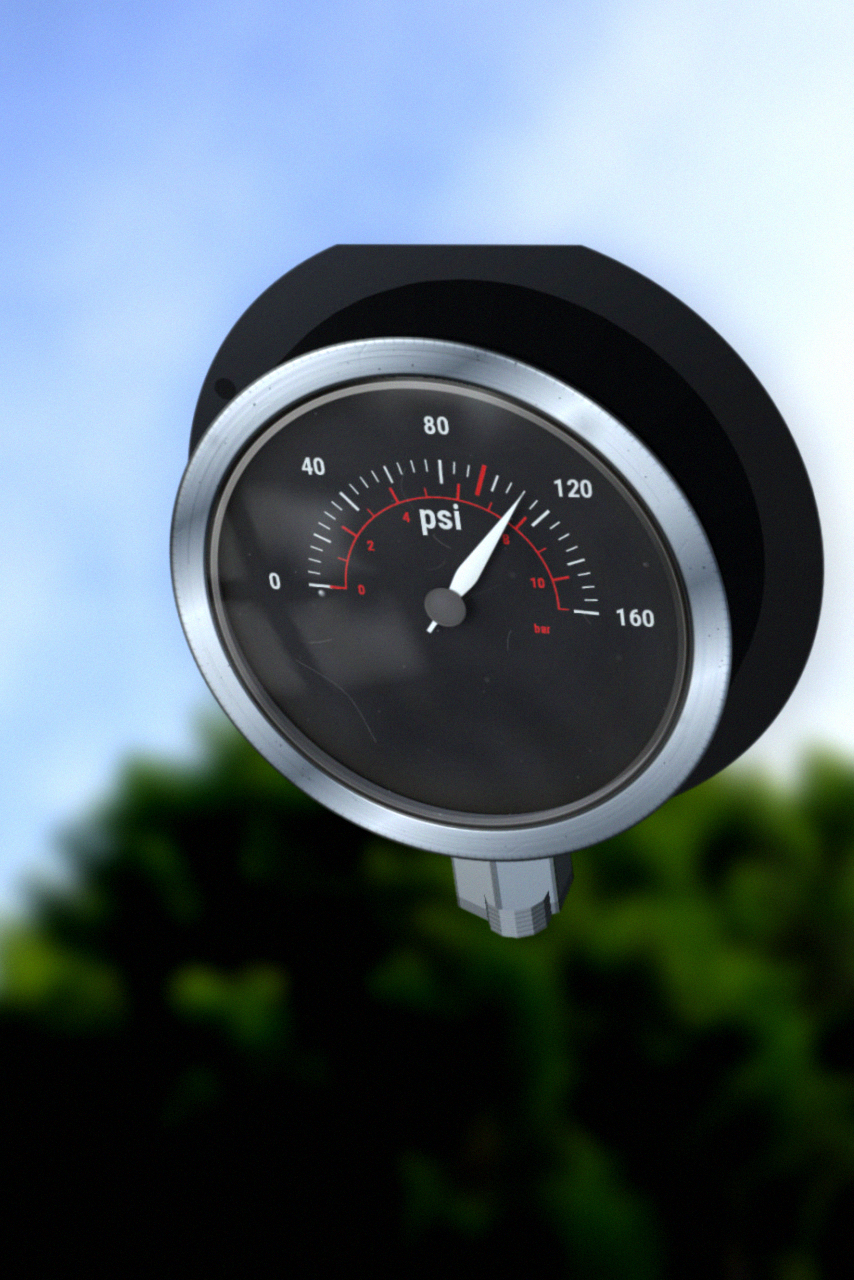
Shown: 110
